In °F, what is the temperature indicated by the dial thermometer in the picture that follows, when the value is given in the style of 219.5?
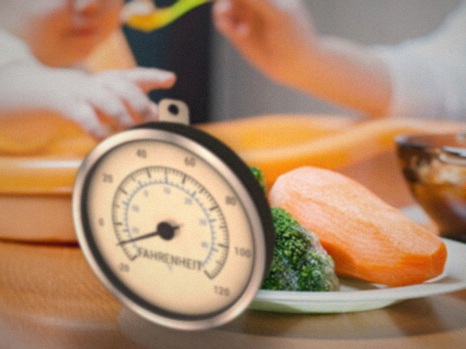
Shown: -10
